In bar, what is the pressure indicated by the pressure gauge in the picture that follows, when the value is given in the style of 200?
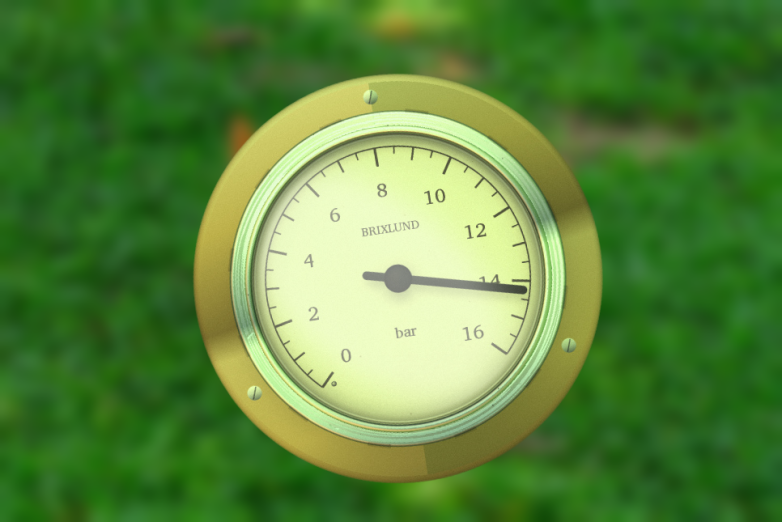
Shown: 14.25
